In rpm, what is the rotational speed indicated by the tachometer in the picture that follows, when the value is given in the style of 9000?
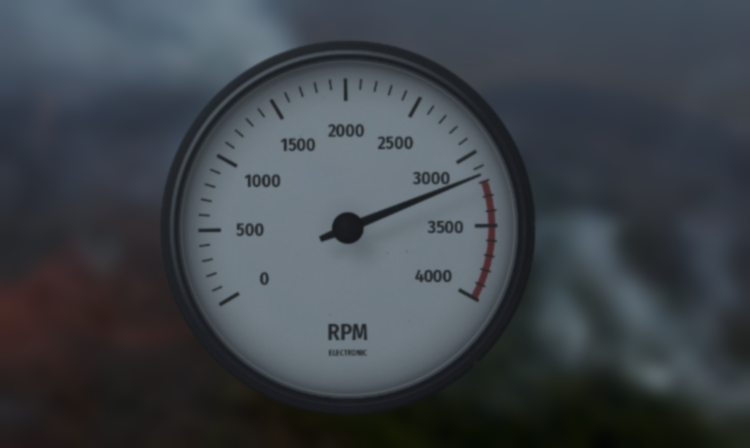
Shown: 3150
